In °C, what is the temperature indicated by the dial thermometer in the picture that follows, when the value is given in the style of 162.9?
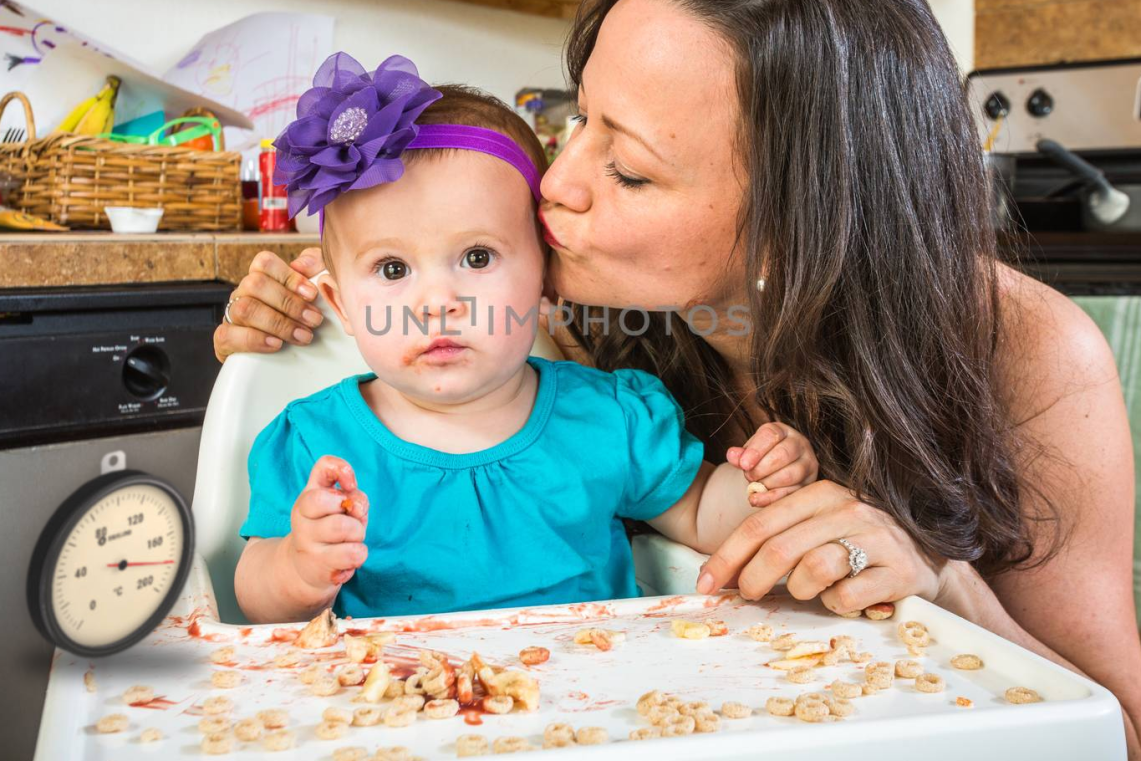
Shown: 180
